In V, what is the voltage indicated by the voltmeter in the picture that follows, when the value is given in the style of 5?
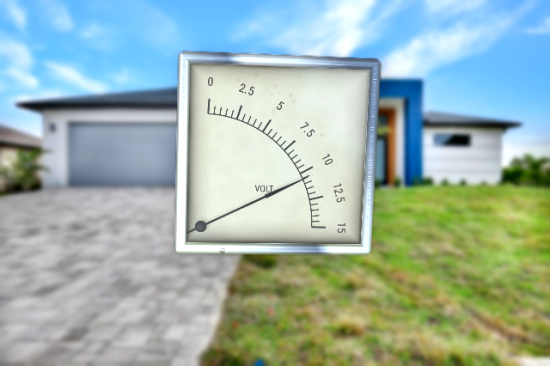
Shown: 10.5
